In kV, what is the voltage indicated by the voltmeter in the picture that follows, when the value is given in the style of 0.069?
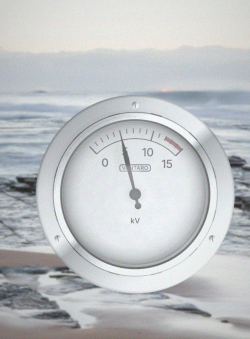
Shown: 5
